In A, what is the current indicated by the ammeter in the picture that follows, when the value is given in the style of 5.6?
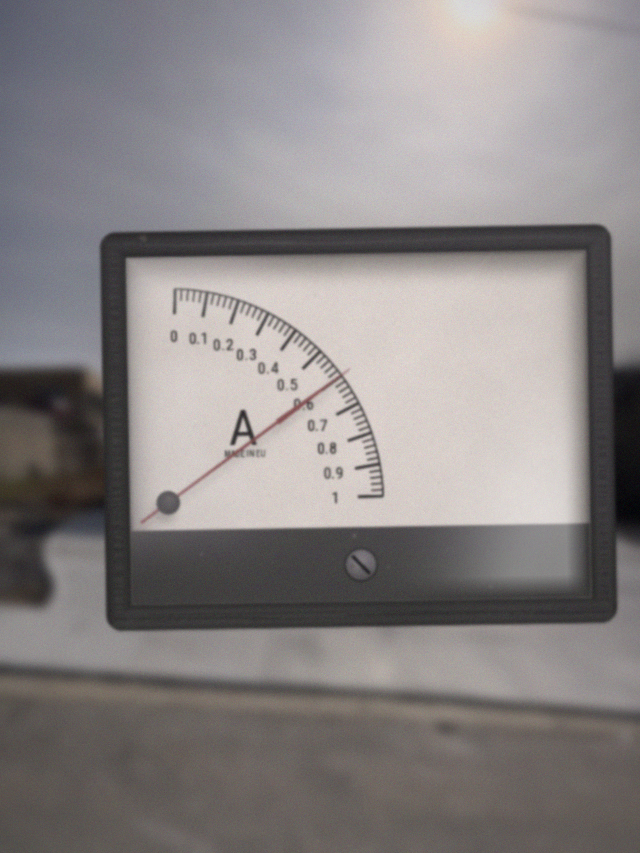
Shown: 0.6
